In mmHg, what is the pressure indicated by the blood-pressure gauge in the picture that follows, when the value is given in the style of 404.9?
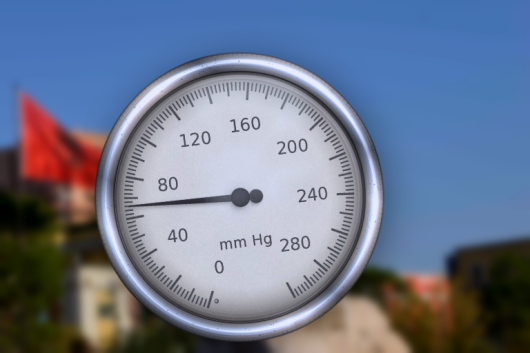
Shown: 66
